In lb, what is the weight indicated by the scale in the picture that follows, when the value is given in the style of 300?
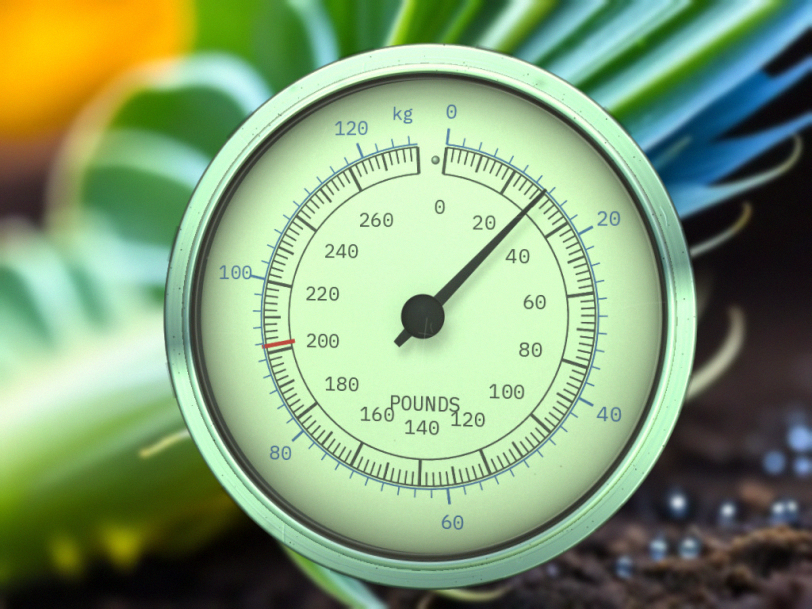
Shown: 30
